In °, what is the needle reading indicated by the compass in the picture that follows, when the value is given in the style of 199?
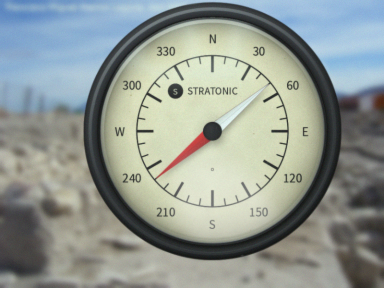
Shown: 230
